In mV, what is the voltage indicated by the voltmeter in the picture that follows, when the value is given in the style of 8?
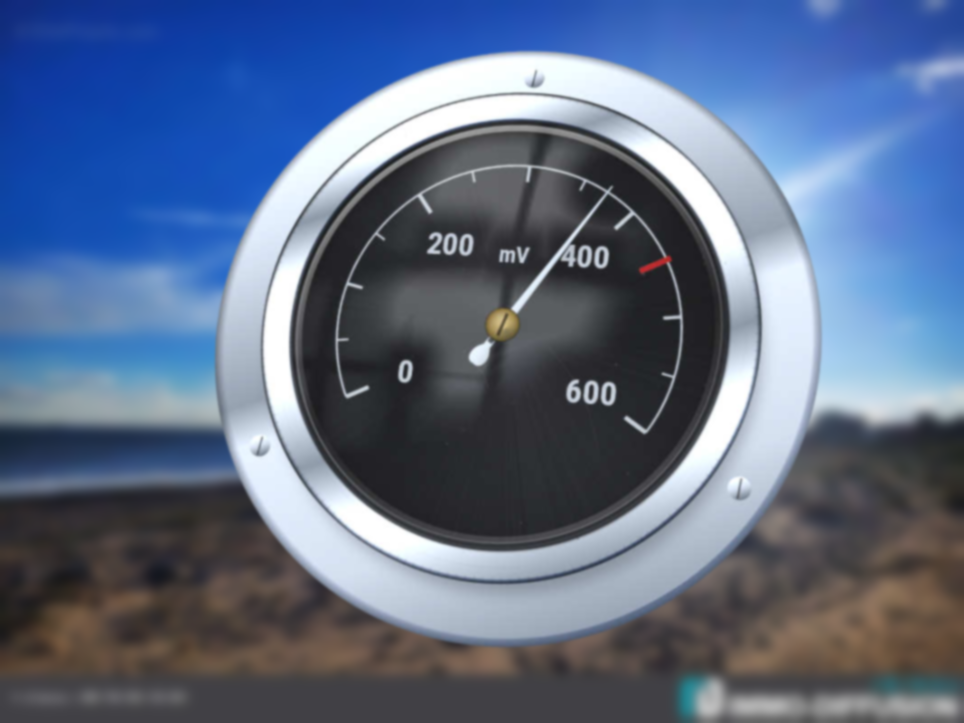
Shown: 375
